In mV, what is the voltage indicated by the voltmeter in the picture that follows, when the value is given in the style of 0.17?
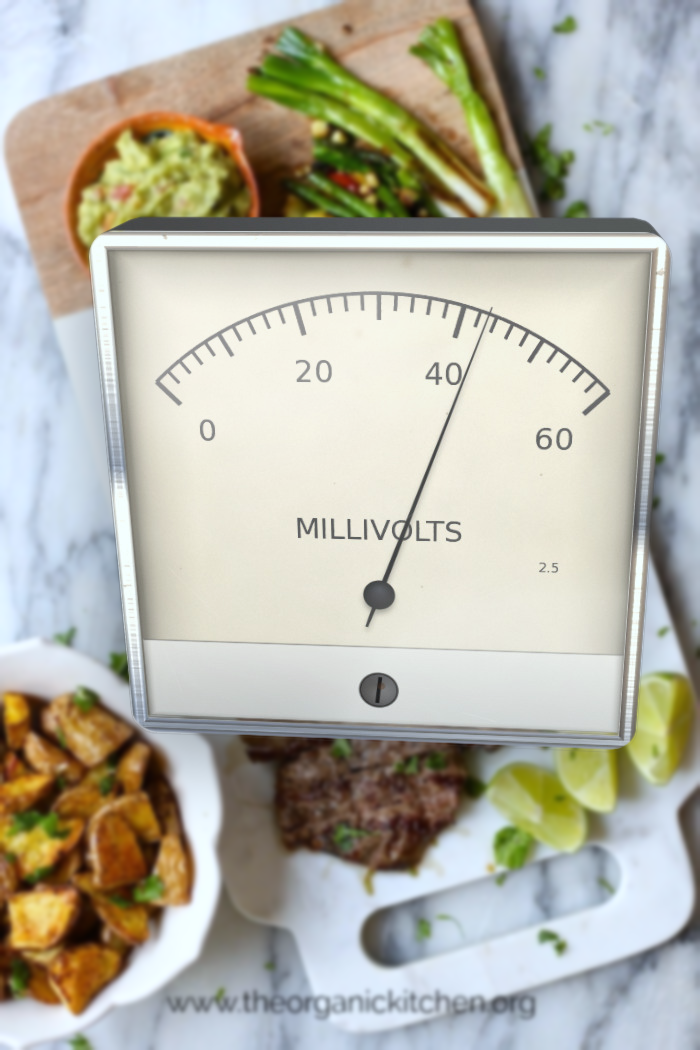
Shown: 43
